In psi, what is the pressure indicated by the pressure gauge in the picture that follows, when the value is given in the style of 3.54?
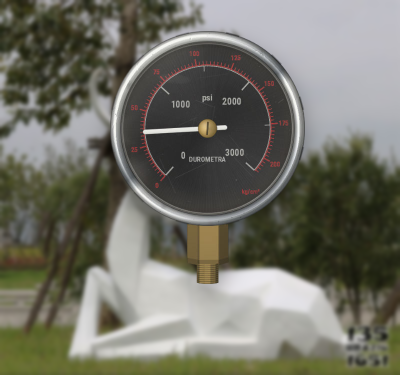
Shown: 500
